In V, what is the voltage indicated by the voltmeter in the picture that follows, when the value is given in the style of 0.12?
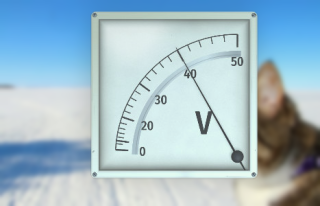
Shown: 40
